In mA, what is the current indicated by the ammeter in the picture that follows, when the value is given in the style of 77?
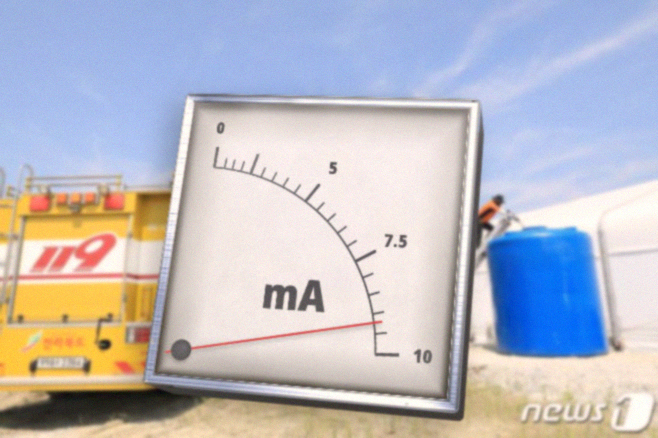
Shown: 9.25
